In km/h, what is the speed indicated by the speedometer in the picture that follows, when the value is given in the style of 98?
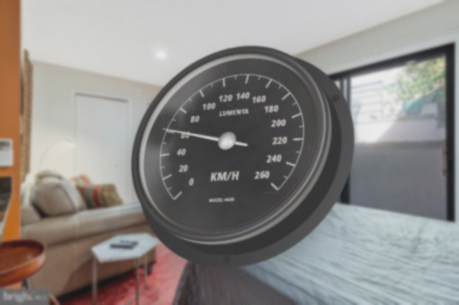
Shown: 60
